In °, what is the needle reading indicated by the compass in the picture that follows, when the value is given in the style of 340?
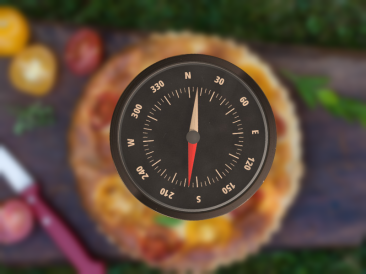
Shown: 190
